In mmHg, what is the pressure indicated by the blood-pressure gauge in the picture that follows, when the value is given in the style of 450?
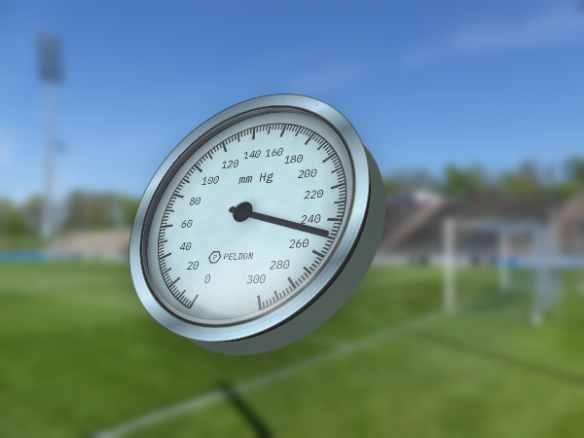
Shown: 250
